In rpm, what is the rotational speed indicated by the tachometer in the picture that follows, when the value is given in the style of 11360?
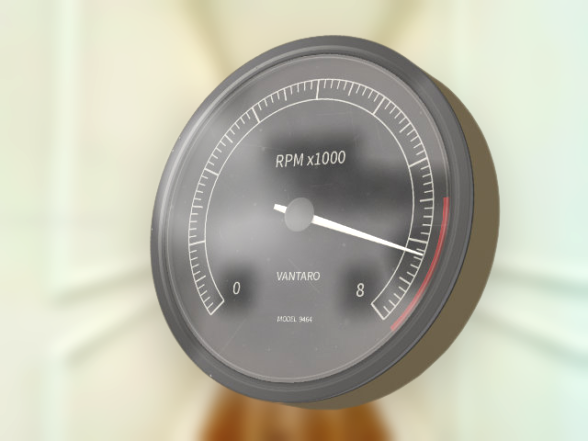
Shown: 7150
